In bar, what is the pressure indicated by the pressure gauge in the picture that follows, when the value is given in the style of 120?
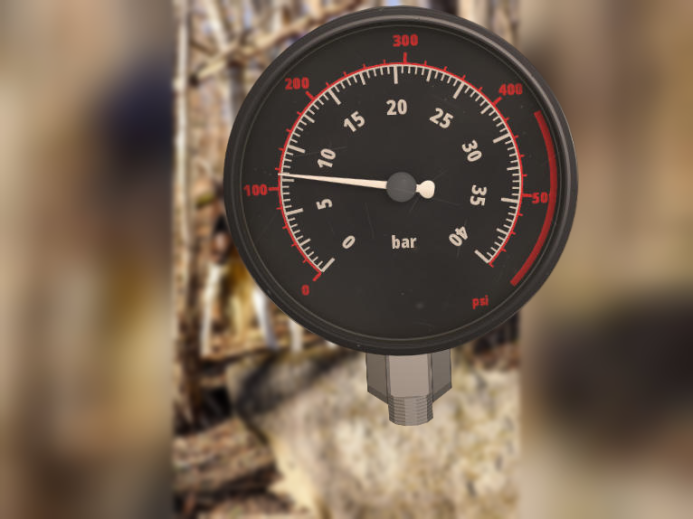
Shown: 8
